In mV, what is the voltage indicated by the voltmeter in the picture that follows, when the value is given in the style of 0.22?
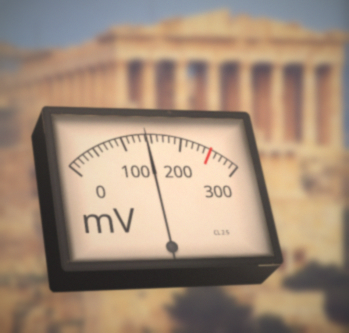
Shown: 140
